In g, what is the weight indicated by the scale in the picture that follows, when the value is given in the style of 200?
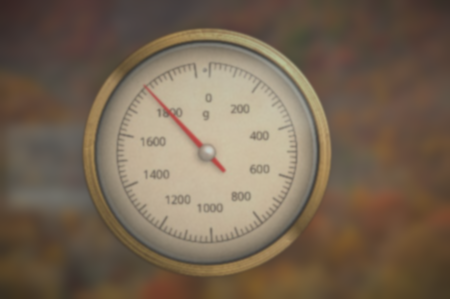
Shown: 1800
